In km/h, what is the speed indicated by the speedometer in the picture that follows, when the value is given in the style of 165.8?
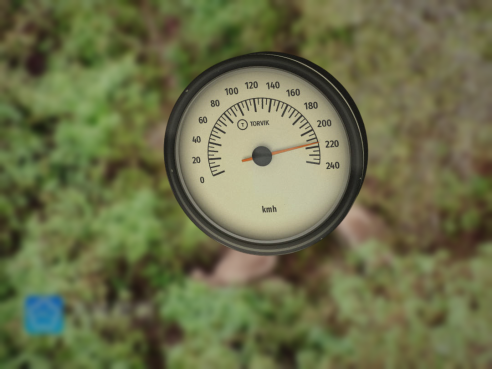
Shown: 215
